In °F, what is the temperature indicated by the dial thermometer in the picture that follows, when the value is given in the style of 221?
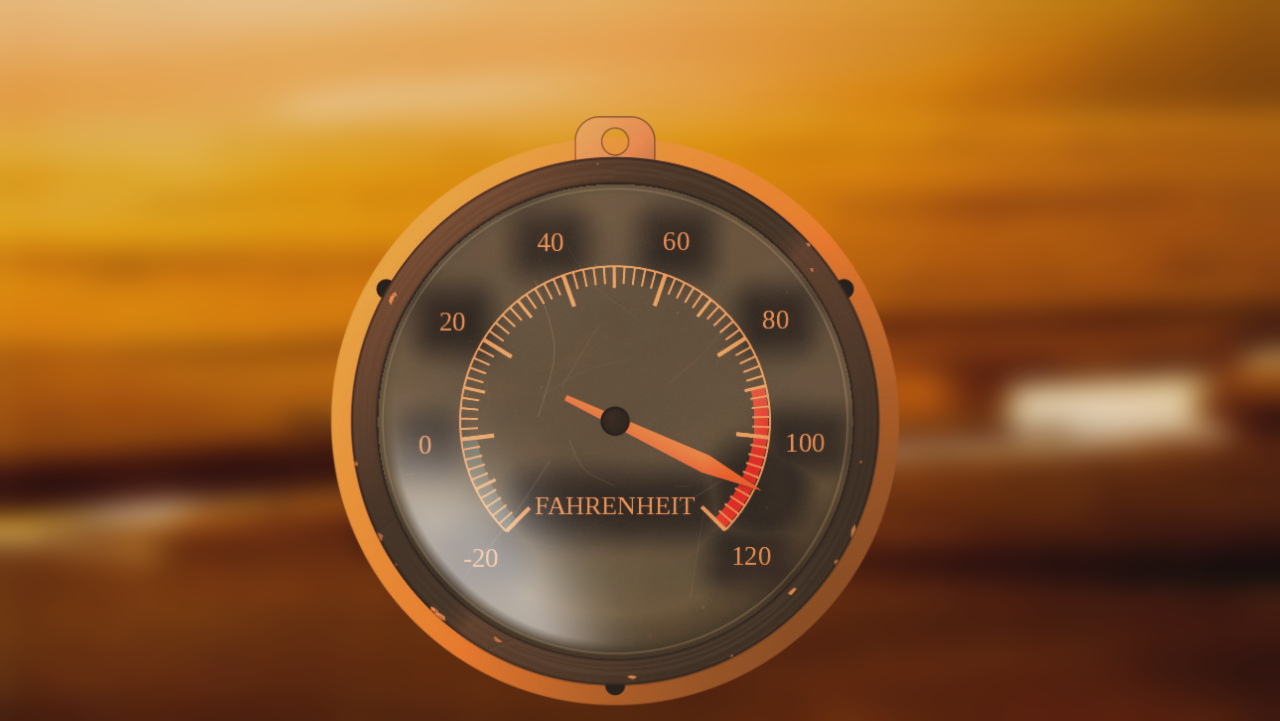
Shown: 110
